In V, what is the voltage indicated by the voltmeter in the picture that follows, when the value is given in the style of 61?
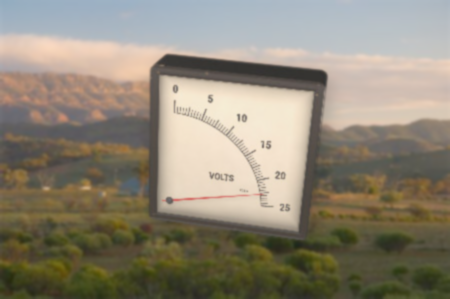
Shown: 22.5
